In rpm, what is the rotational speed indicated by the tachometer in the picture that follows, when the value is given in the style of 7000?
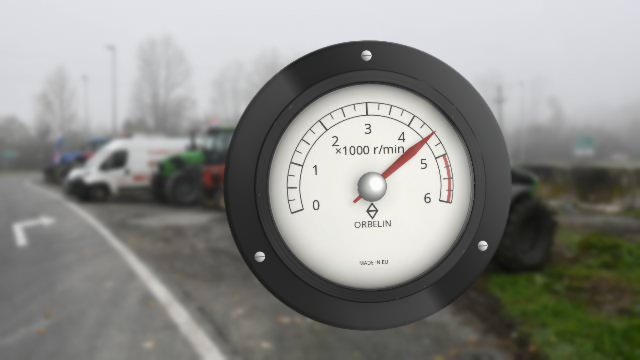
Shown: 4500
